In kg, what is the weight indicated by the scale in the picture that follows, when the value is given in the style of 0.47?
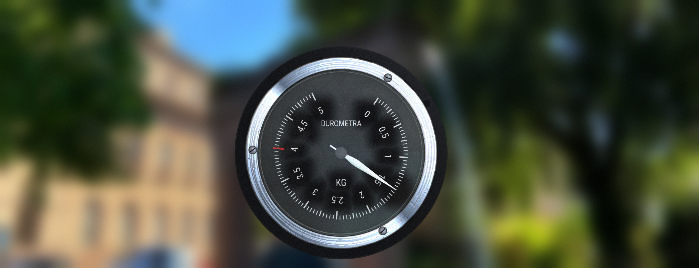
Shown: 1.5
